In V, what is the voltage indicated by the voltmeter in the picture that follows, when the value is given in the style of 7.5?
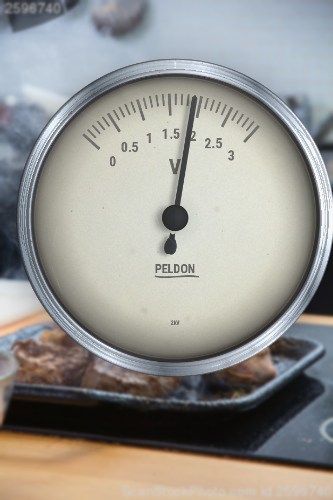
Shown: 1.9
